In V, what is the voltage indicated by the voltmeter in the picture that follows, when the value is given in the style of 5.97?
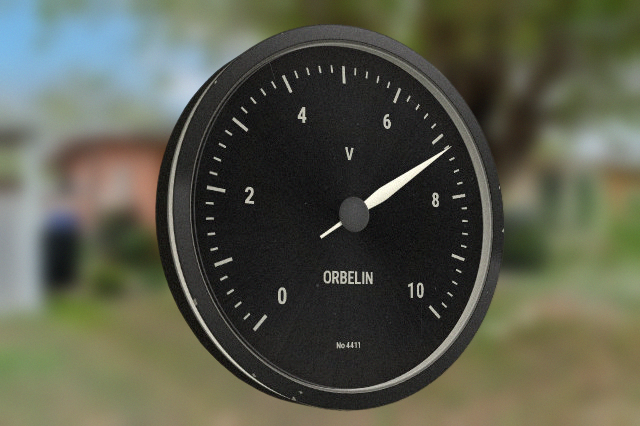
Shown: 7.2
